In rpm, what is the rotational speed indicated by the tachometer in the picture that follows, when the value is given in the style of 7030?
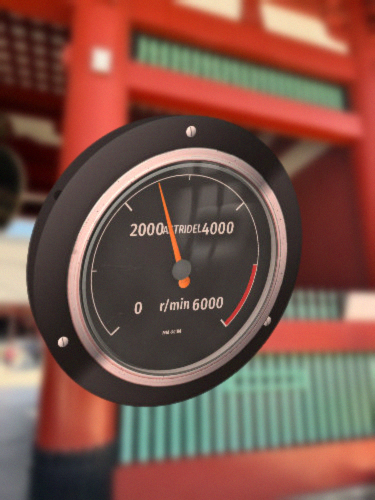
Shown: 2500
